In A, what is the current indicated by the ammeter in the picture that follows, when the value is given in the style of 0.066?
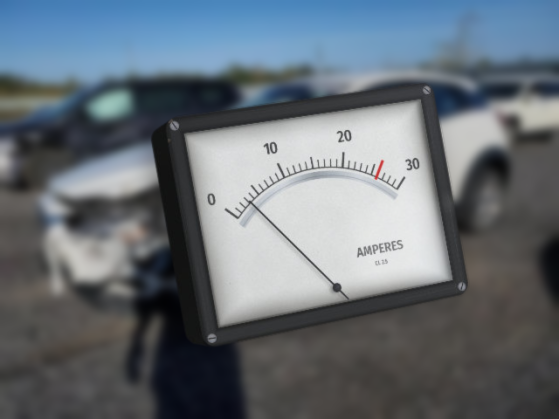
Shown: 3
